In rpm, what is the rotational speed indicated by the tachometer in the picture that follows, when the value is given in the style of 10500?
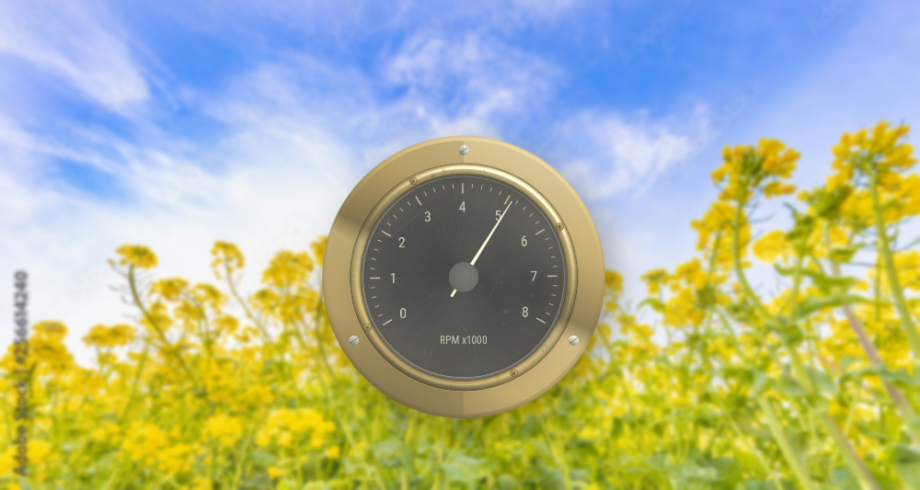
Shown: 5100
